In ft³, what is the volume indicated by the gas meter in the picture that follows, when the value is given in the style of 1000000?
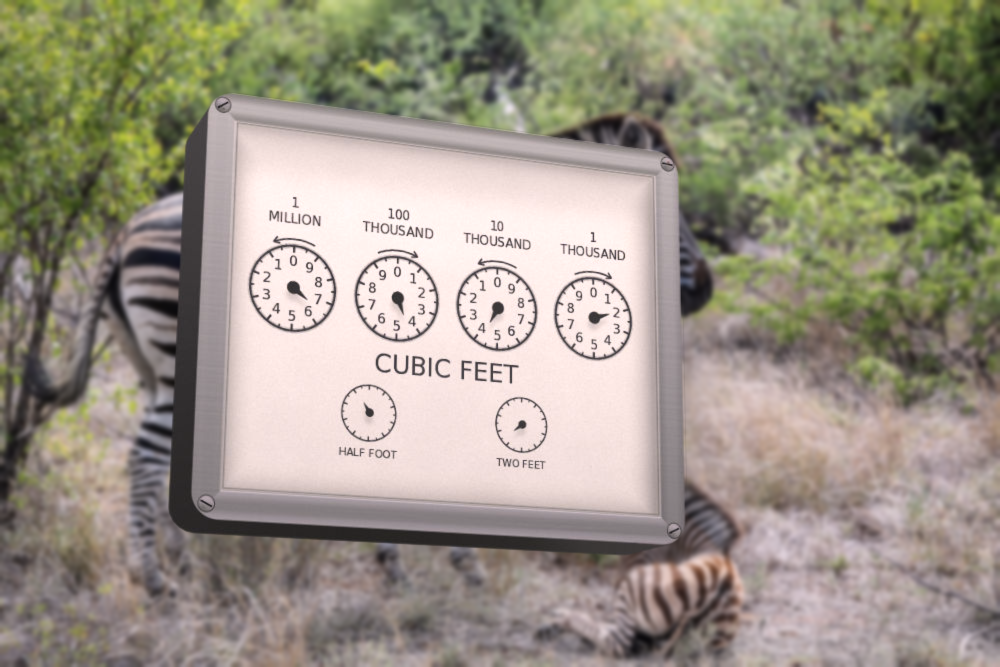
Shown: 644200
